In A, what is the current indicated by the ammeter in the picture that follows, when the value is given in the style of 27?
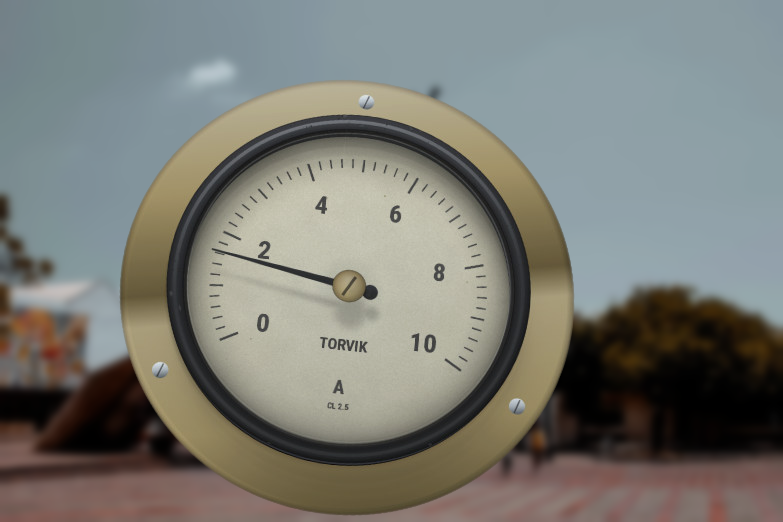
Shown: 1.6
